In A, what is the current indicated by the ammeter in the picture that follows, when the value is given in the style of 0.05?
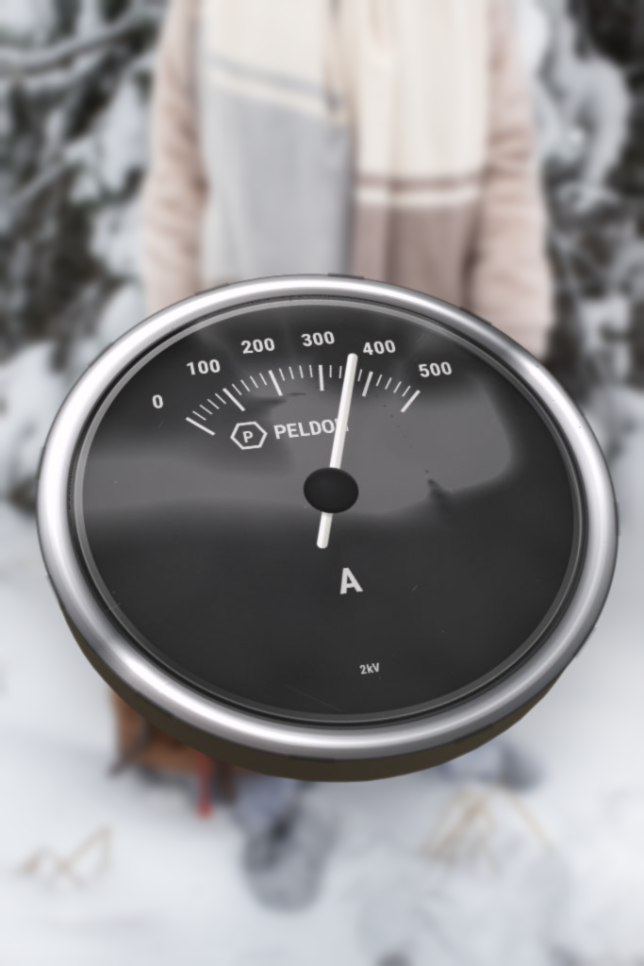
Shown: 360
